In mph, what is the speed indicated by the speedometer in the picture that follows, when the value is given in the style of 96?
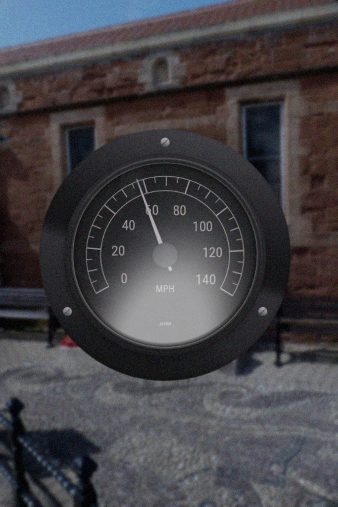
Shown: 57.5
